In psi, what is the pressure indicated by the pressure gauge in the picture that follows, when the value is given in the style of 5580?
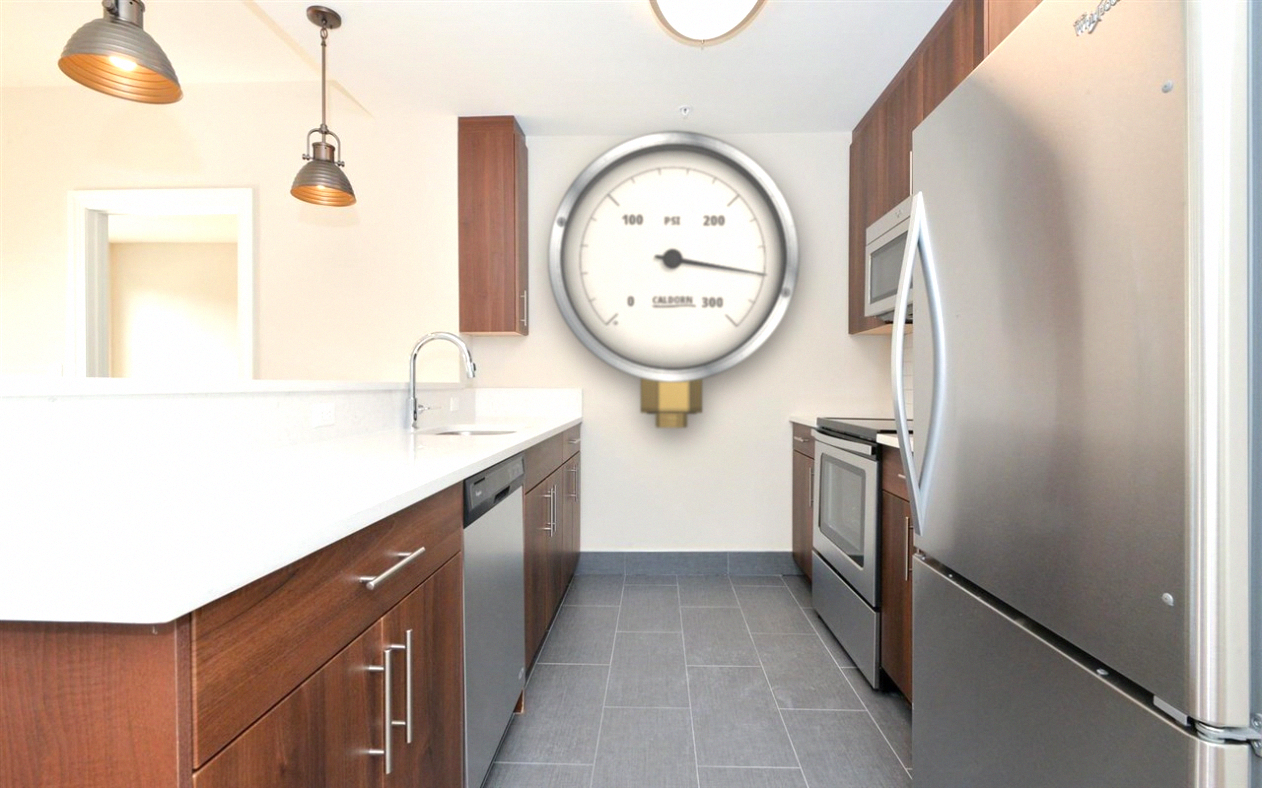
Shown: 260
